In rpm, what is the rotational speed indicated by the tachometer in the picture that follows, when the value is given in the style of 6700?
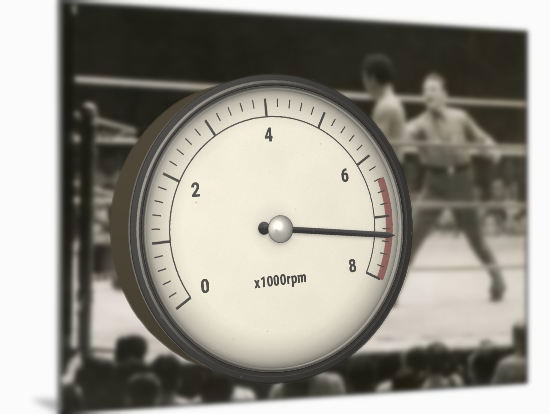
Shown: 7300
